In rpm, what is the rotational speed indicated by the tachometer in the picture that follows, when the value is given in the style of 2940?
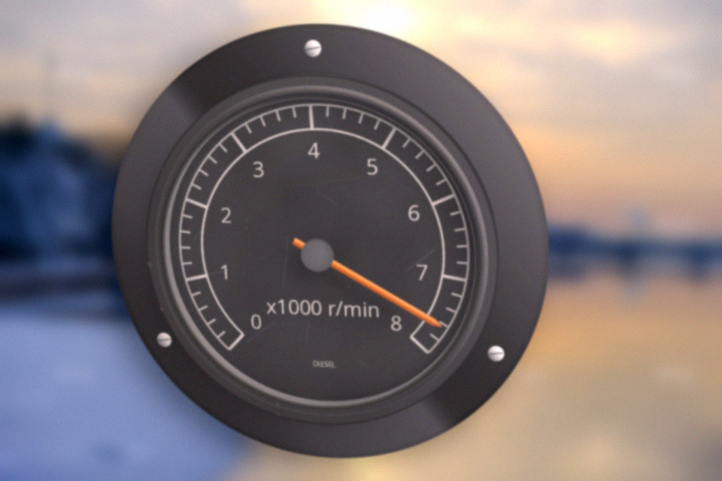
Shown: 7600
